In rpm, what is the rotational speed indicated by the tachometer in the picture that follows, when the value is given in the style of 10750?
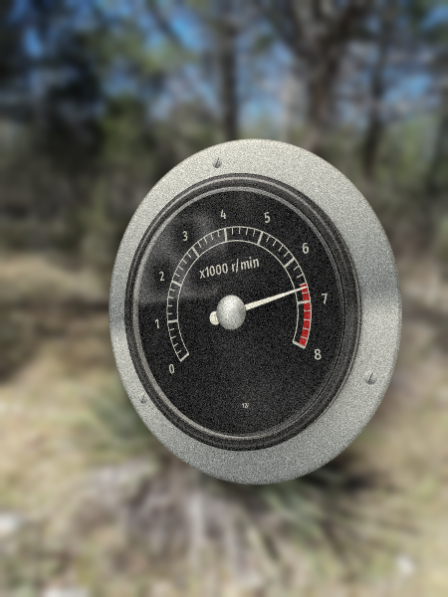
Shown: 6700
